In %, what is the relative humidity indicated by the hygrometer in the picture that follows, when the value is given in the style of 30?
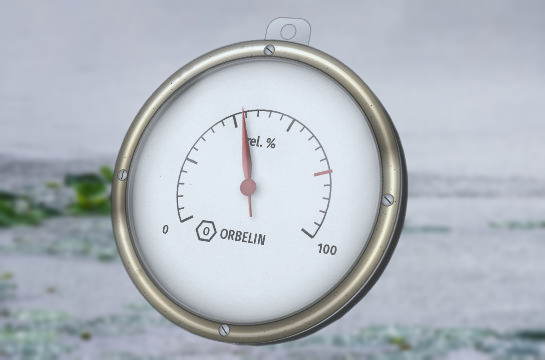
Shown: 44
